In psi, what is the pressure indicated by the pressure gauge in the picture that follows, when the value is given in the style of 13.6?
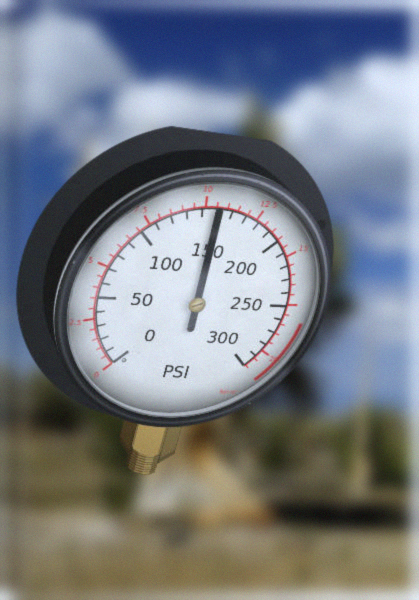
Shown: 150
